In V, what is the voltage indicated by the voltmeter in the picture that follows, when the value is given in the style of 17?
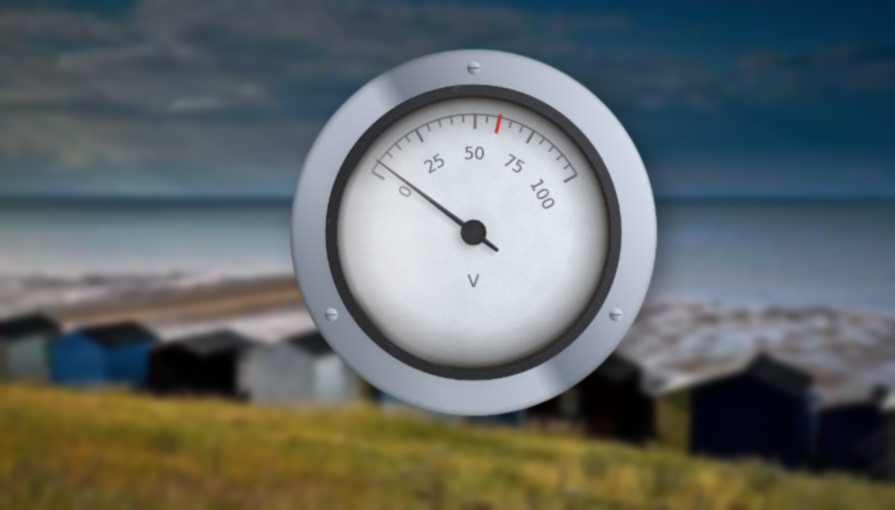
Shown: 5
